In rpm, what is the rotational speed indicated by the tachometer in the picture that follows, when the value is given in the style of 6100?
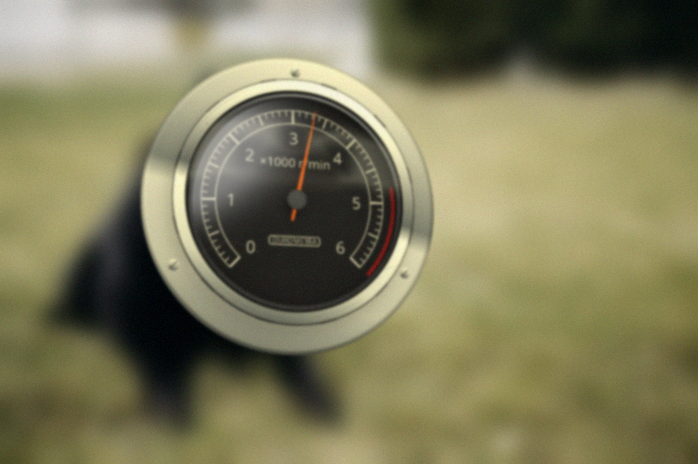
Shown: 3300
